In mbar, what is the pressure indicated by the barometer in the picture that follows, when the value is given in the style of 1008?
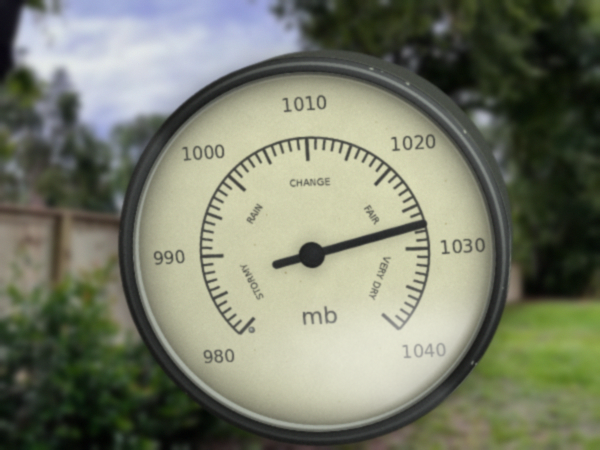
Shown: 1027
